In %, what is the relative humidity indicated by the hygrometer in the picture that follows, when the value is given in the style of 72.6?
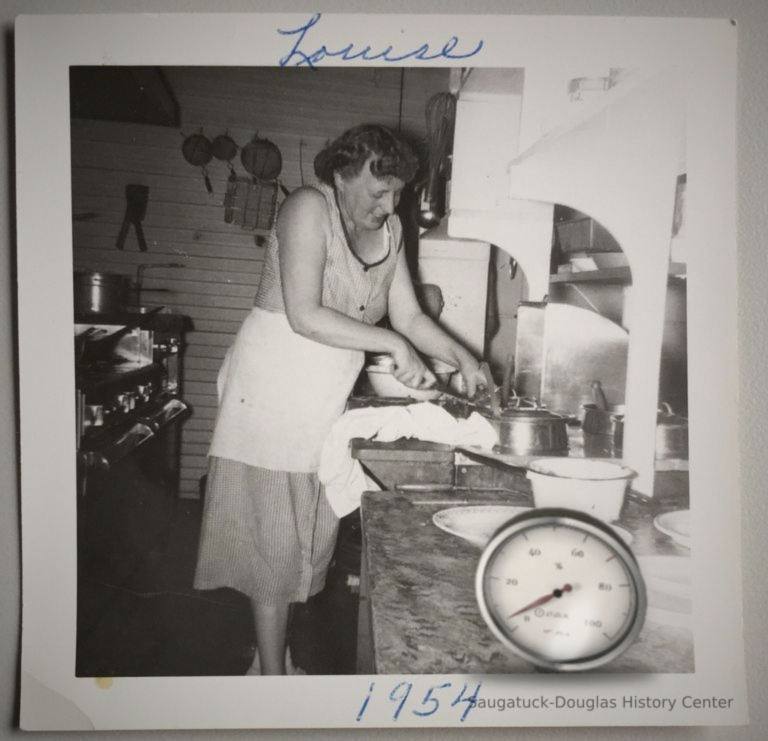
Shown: 5
